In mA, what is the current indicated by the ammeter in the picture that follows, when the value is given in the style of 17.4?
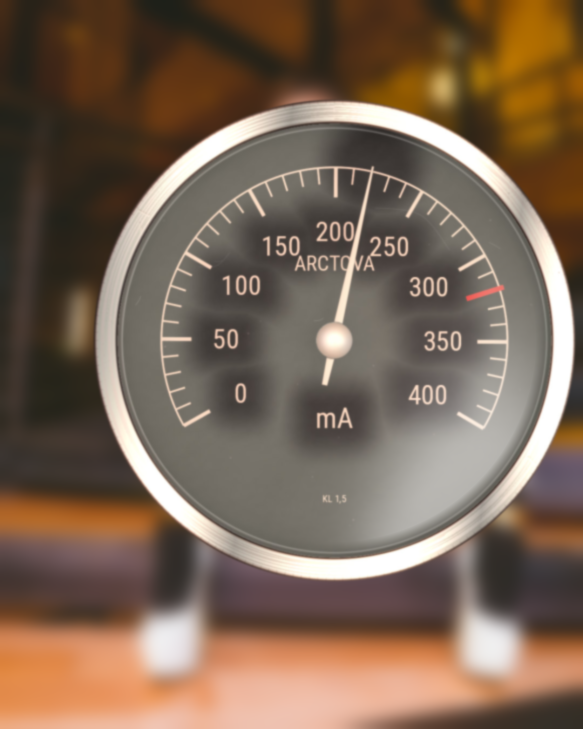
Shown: 220
